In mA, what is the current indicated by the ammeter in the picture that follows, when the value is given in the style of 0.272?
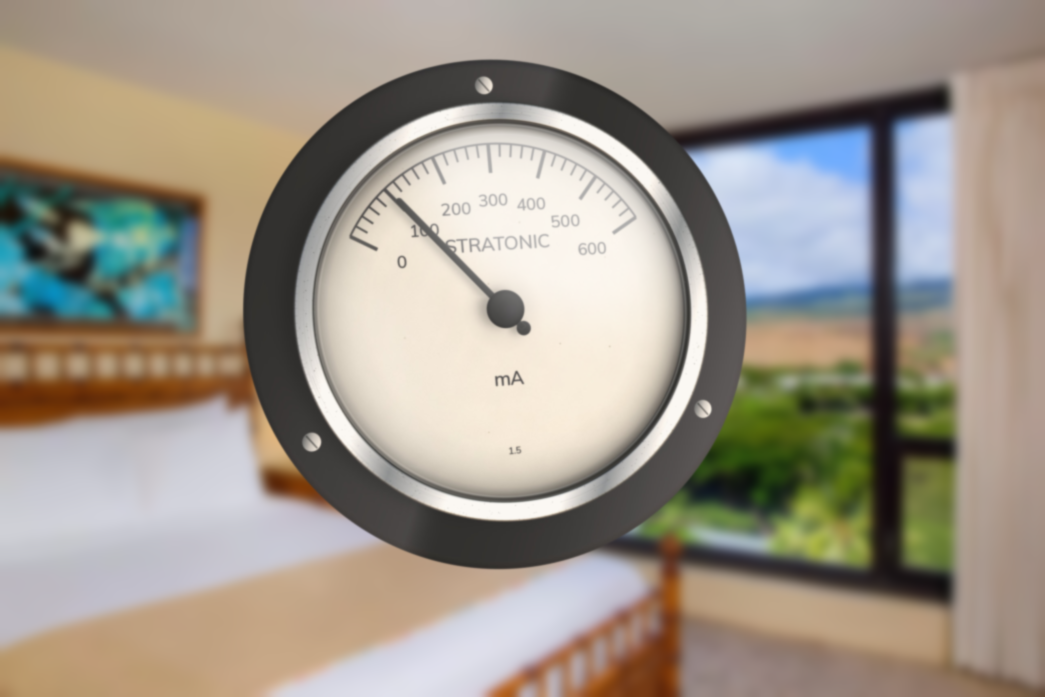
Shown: 100
